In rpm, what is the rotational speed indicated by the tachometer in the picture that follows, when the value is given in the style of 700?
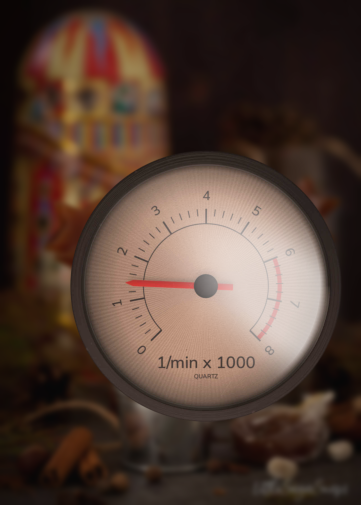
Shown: 1400
